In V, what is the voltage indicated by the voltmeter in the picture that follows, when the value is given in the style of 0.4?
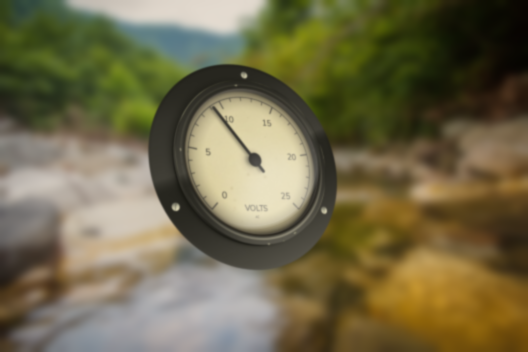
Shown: 9
